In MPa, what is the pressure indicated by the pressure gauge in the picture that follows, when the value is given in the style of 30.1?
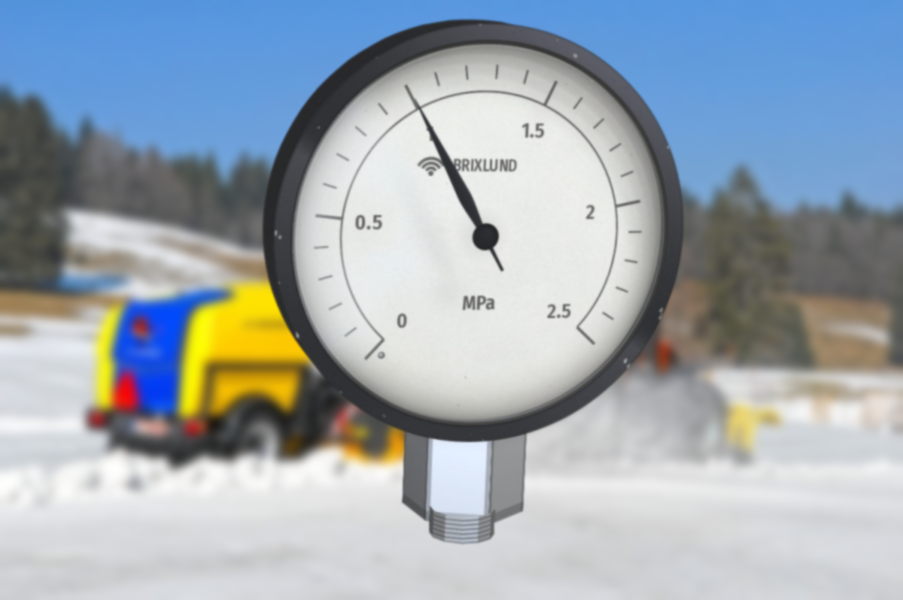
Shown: 1
